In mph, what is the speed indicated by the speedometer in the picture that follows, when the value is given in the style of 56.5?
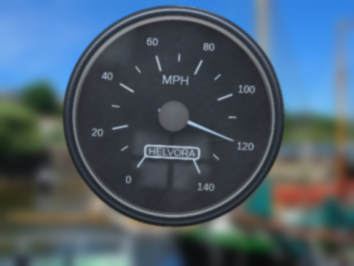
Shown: 120
